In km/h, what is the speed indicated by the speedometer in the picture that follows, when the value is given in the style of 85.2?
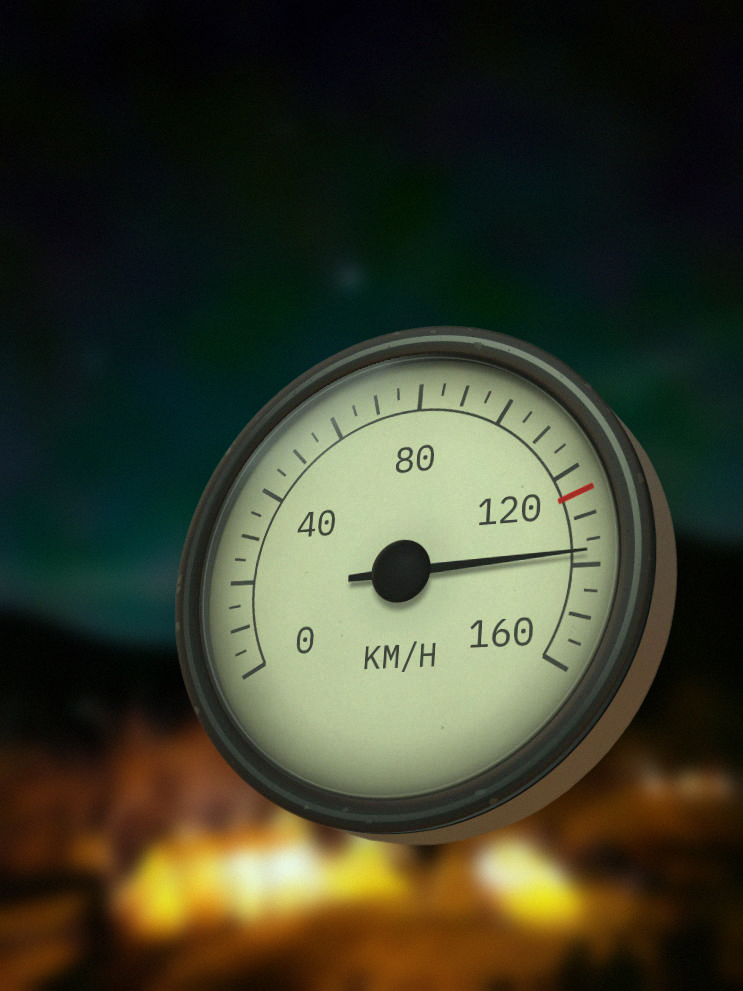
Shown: 137.5
